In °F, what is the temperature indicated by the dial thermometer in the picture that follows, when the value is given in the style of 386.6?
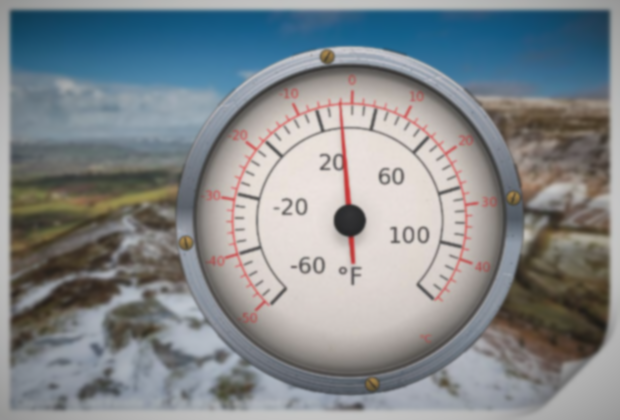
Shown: 28
